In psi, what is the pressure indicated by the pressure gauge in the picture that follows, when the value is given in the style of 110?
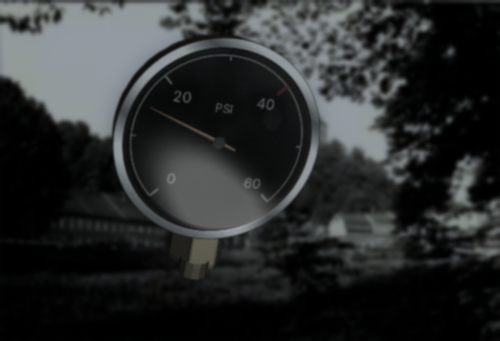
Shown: 15
